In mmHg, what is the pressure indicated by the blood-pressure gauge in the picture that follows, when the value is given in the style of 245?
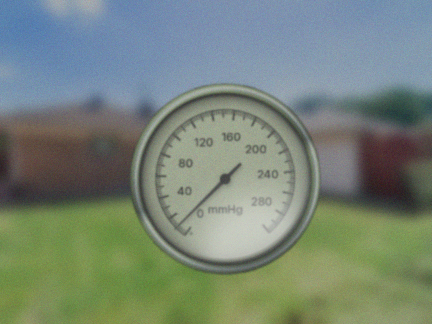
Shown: 10
